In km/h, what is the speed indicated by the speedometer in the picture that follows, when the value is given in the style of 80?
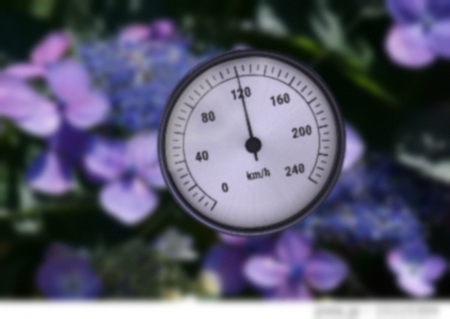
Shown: 120
